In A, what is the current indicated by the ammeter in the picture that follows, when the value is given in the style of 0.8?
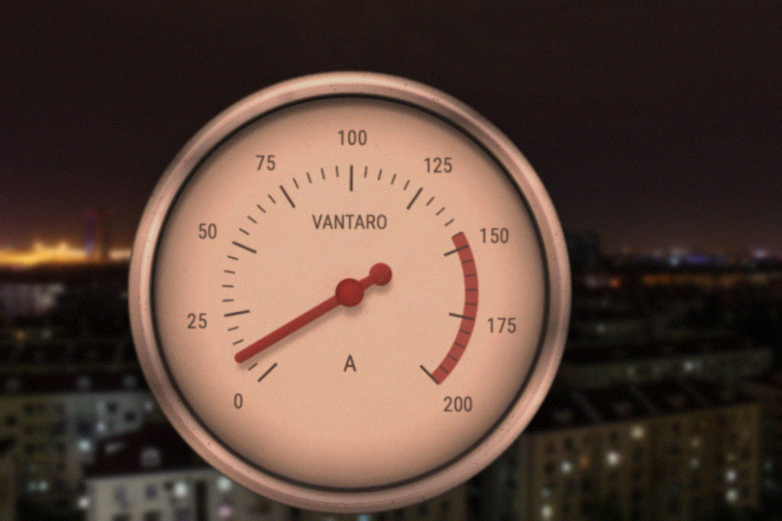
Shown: 10
